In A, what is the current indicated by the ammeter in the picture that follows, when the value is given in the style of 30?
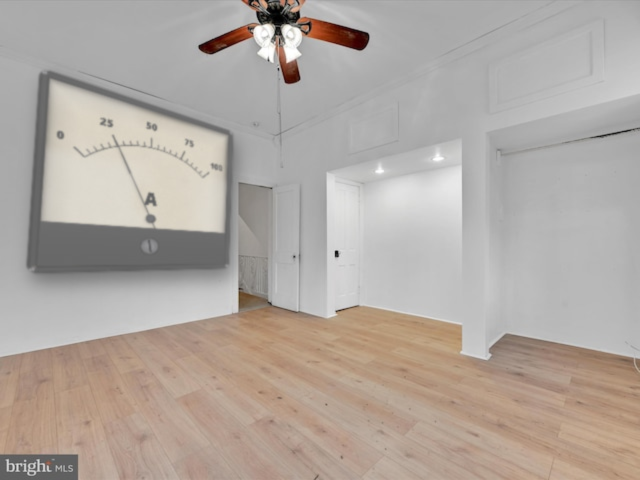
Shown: 25
